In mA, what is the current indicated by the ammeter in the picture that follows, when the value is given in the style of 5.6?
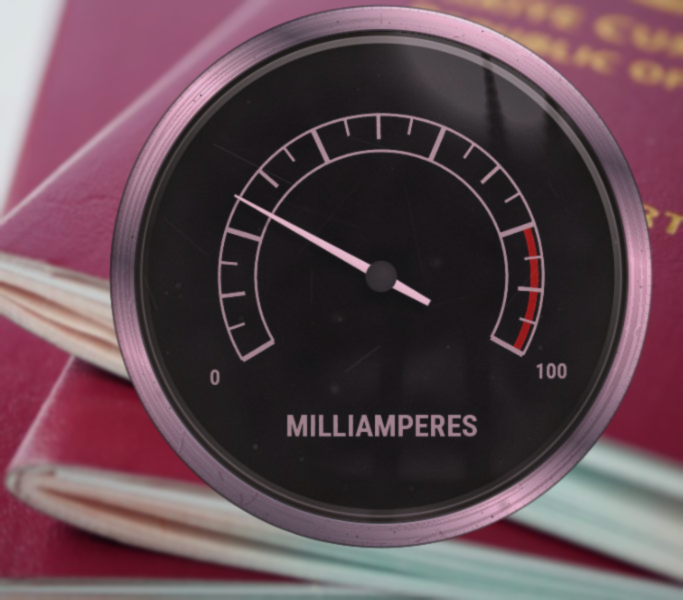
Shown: 25
